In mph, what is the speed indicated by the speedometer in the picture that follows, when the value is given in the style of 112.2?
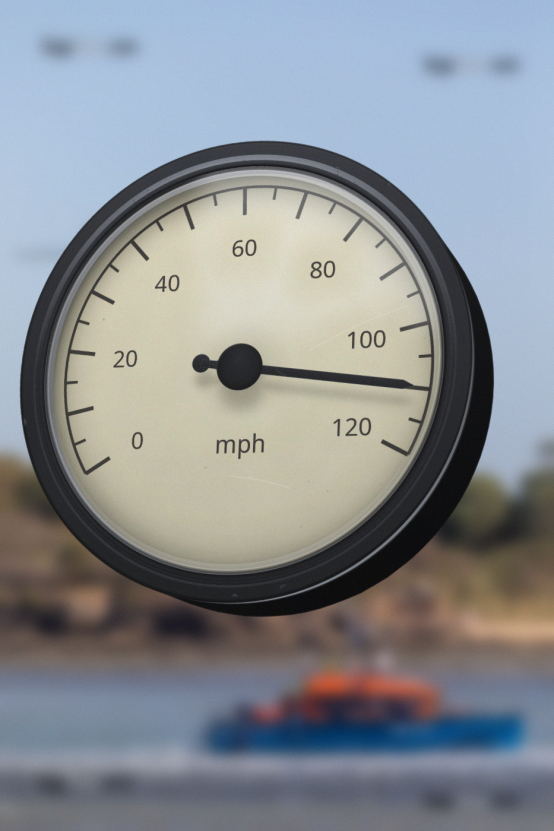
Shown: 110
